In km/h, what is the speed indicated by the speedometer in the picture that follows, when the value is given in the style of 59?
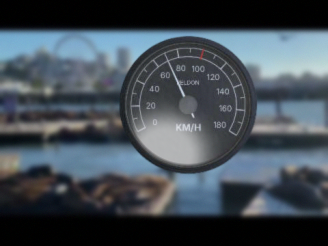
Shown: 70
